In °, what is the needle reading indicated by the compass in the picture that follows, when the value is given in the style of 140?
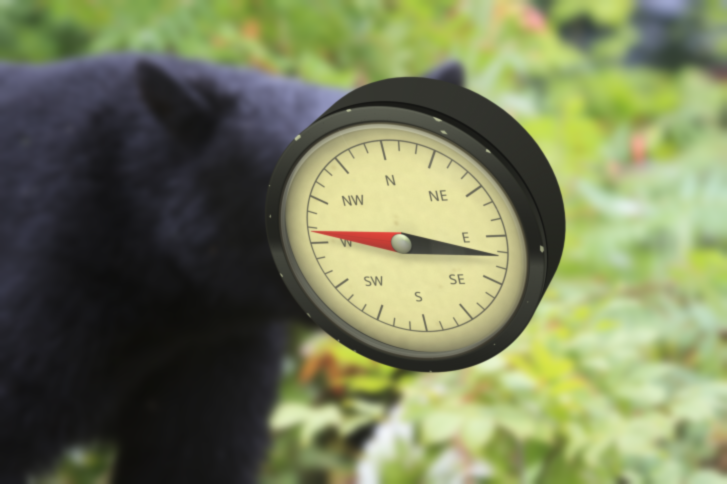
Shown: 280
